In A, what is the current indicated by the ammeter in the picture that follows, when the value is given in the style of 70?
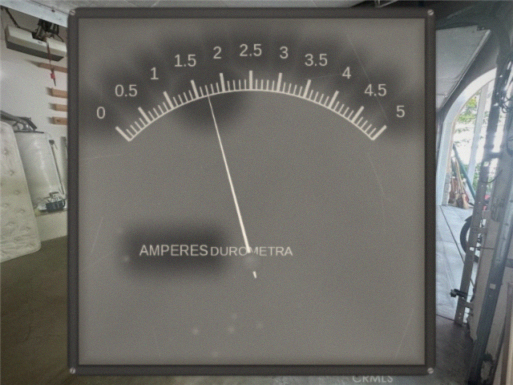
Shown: 1.7
